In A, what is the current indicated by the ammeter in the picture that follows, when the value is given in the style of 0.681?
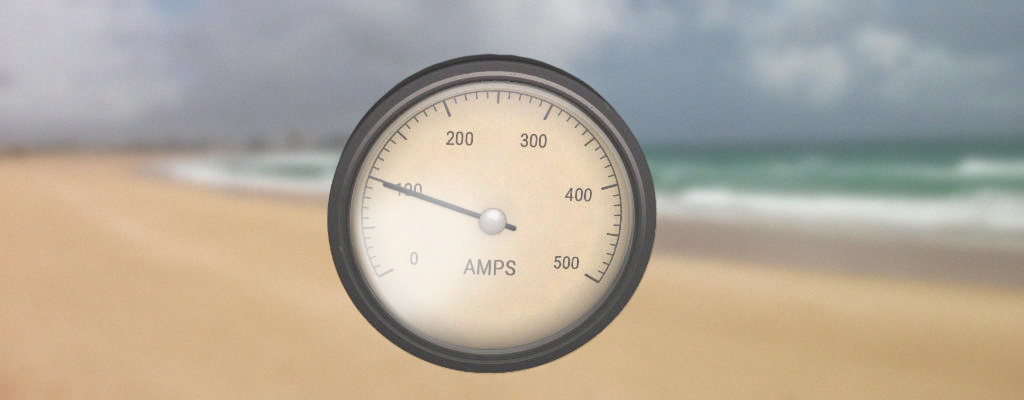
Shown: 100
